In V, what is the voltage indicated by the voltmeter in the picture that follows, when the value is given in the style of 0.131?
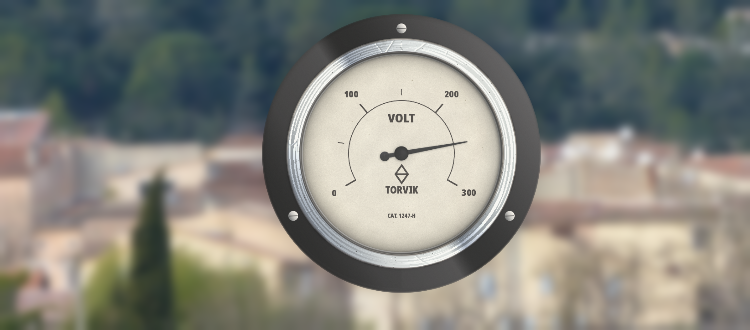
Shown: 250
